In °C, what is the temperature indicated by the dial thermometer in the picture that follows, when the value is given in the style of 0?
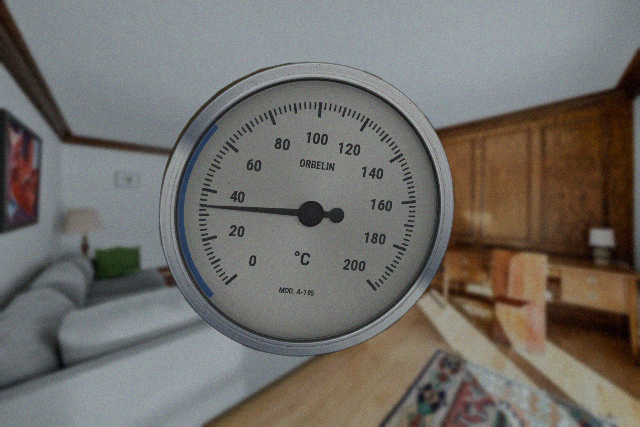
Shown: 34
